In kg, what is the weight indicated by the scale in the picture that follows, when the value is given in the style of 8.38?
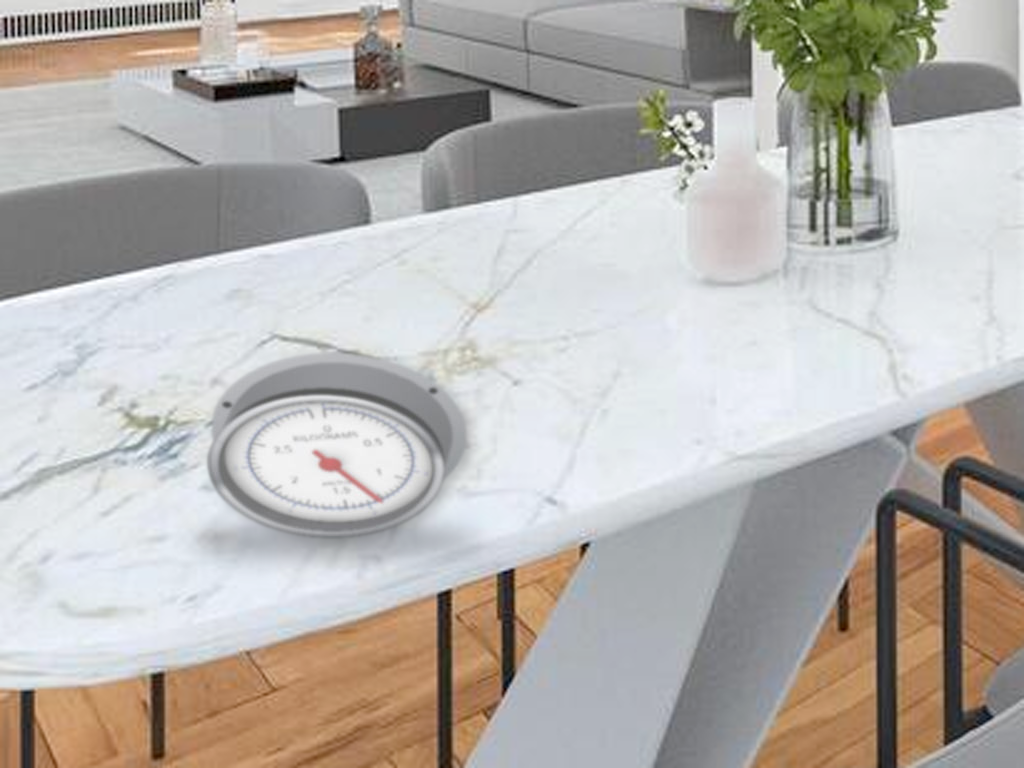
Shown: 1.25
